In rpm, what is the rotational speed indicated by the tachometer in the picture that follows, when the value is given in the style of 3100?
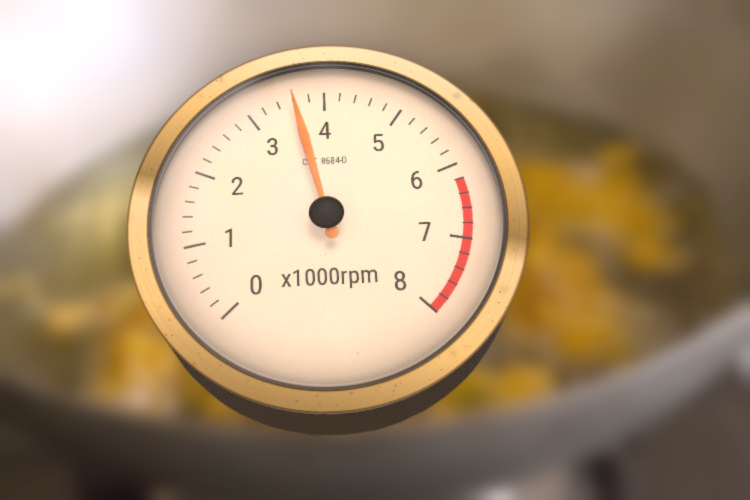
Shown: 3600
